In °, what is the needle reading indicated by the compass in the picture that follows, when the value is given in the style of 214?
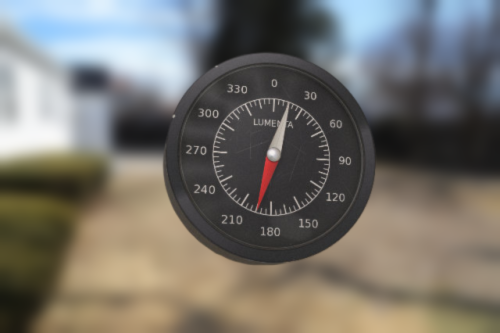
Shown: 195
